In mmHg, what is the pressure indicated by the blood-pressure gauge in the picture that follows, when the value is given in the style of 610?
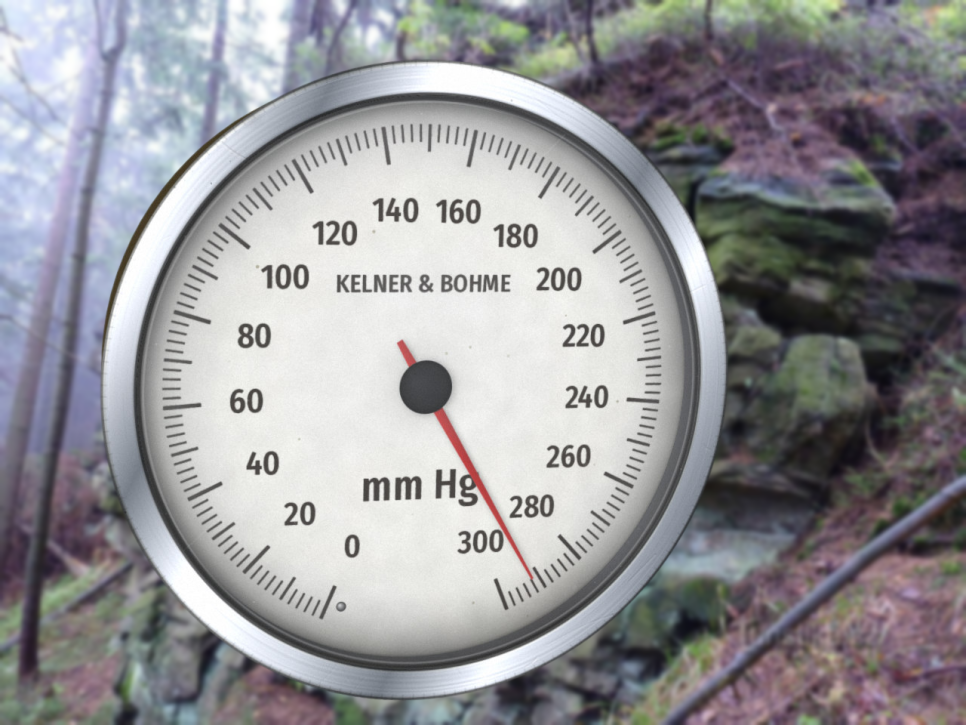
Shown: 292
